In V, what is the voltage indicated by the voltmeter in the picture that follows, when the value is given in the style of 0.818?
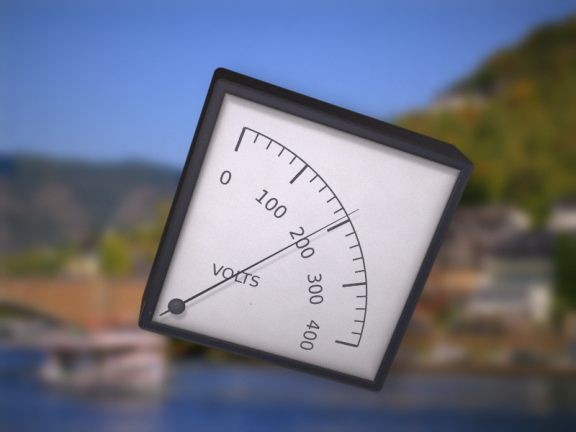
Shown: 190
